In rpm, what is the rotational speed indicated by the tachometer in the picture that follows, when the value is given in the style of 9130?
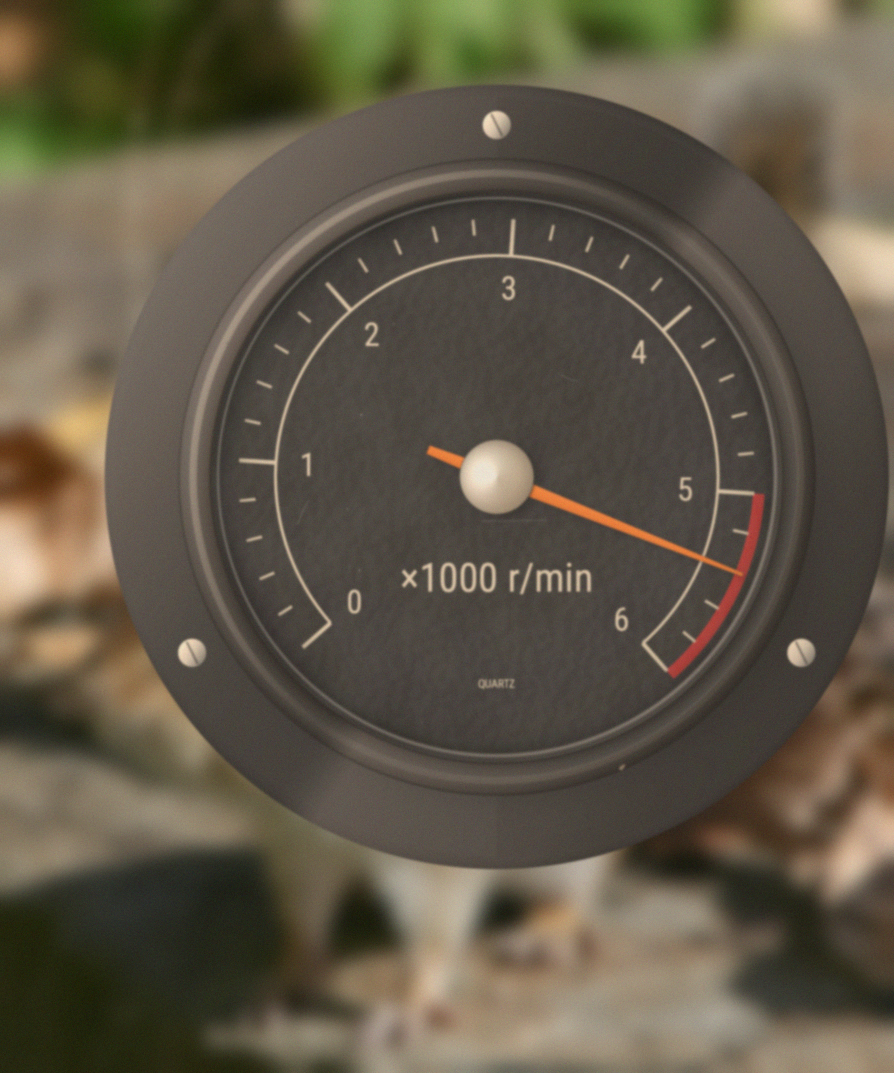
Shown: 5400
